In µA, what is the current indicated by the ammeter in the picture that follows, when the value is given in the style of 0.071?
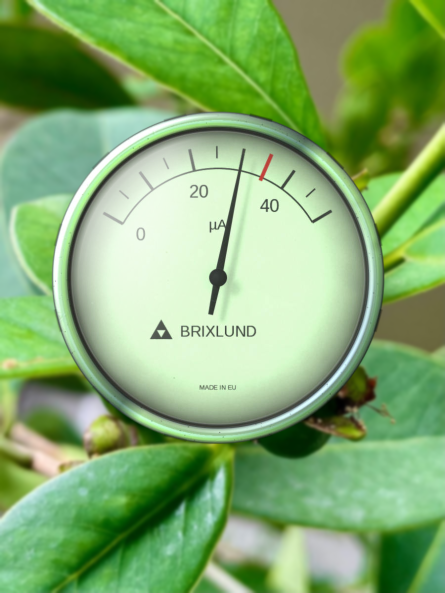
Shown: 30
